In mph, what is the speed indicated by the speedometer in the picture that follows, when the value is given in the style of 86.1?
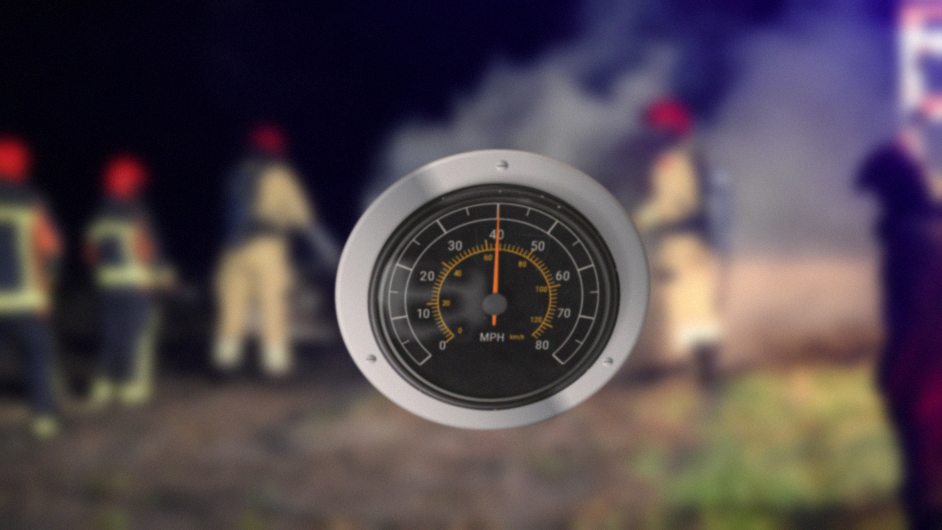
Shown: 40
